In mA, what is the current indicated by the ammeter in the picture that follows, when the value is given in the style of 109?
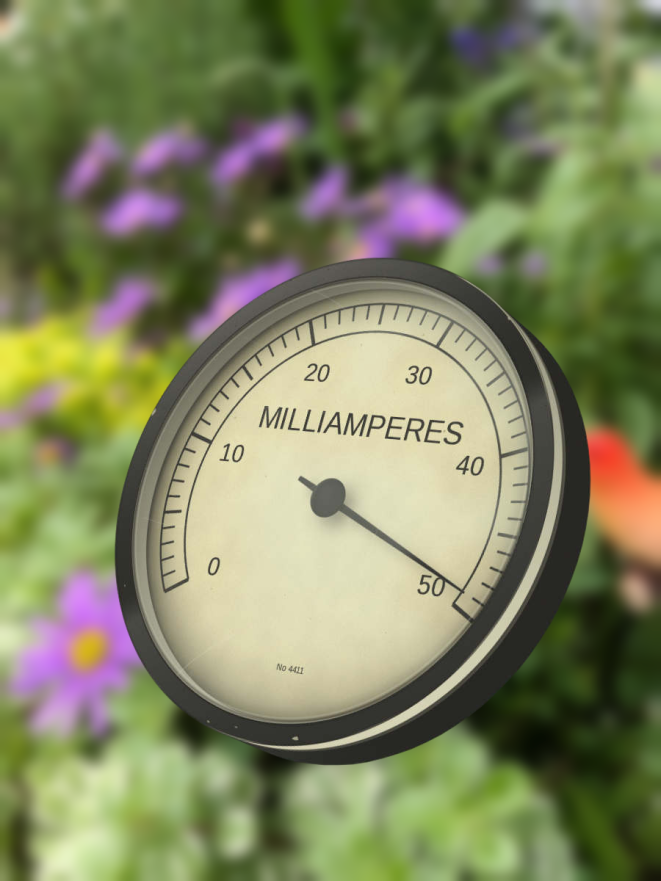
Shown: 49
